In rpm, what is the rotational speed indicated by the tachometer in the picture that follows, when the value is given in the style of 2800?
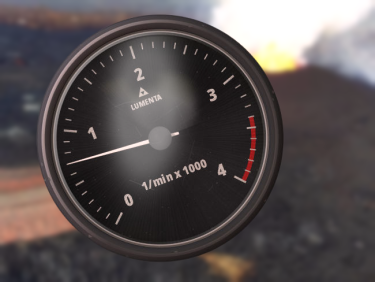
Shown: 700
